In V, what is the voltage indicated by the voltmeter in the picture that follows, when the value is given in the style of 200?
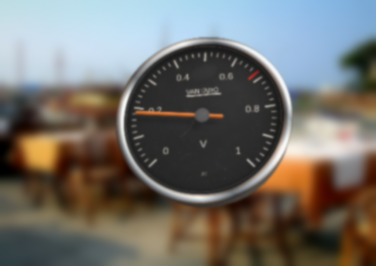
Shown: 0.18
